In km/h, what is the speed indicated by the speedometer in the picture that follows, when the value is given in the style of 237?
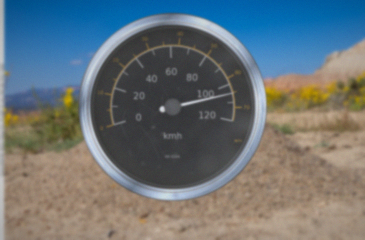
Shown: 105
